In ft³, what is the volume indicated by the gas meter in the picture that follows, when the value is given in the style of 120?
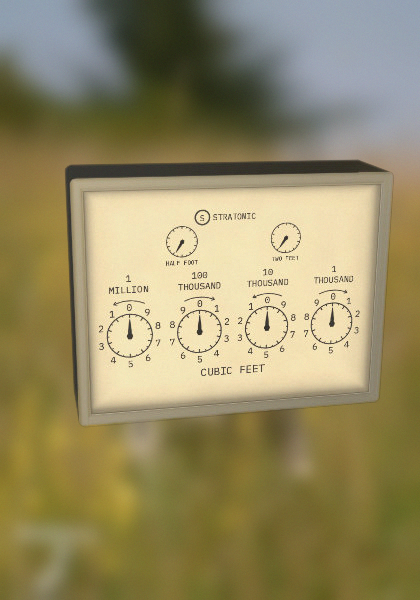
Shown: 0
